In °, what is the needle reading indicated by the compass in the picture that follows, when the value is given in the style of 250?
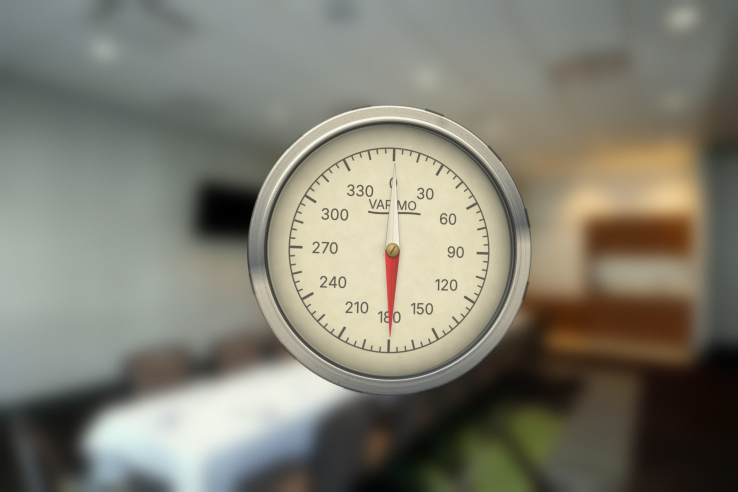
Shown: 180
